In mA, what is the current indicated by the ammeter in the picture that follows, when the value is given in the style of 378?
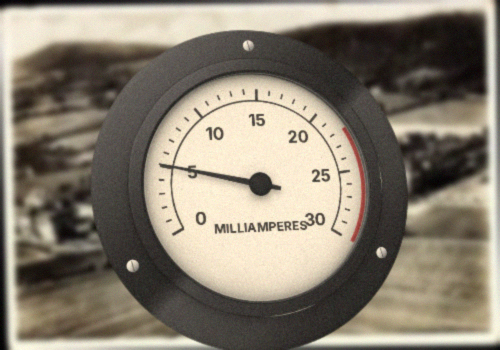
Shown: 5
